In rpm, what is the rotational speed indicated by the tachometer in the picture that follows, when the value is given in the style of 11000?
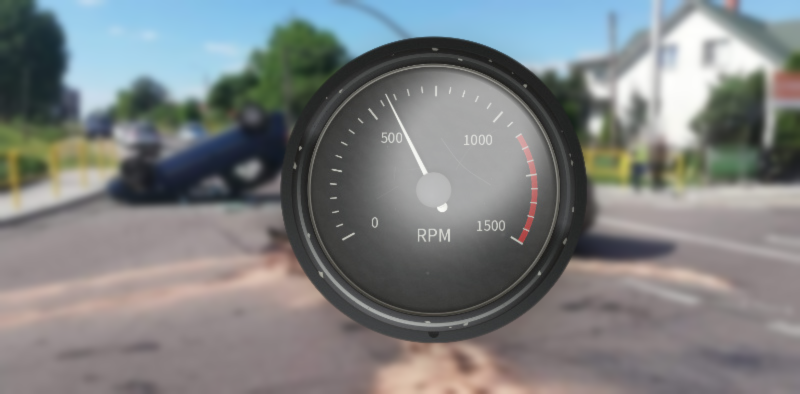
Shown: 575
